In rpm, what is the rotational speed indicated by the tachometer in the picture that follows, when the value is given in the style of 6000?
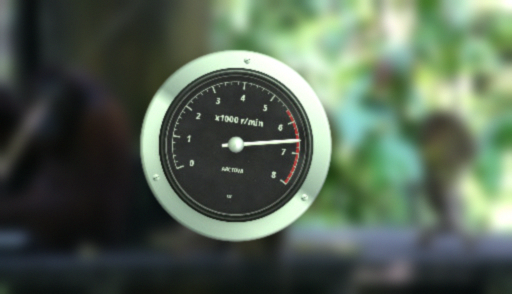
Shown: 6600
